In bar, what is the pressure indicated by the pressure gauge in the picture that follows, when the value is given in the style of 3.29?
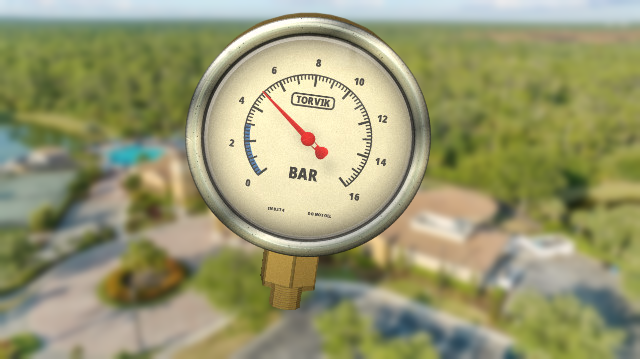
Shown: 5
